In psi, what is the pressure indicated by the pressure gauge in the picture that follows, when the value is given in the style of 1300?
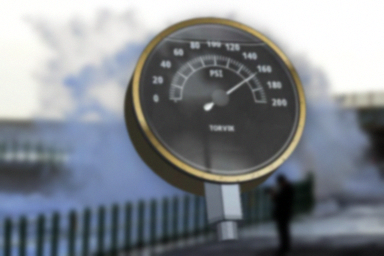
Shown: 160
